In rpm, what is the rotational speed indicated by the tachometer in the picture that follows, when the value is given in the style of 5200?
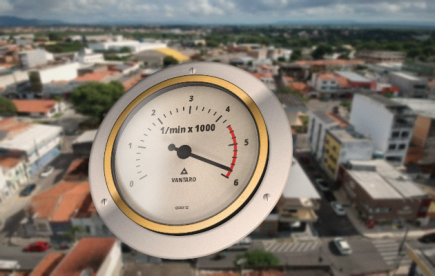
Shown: 5800
